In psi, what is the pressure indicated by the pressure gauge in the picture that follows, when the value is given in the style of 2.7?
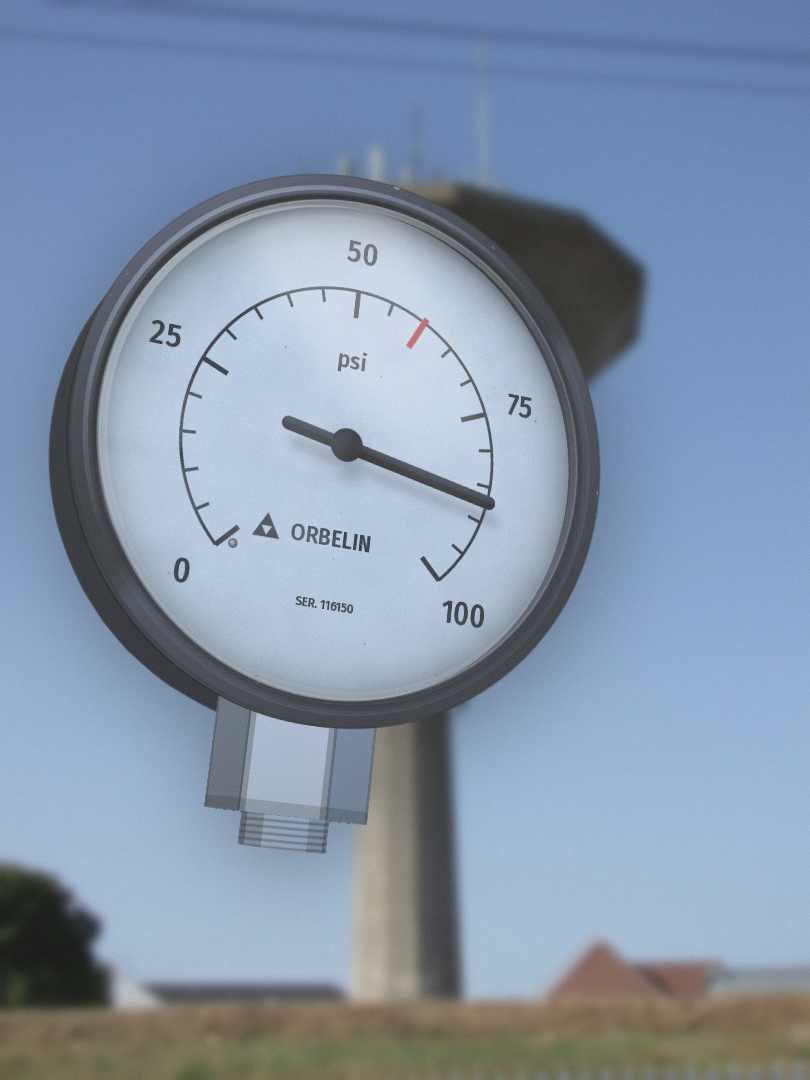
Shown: 87.5
